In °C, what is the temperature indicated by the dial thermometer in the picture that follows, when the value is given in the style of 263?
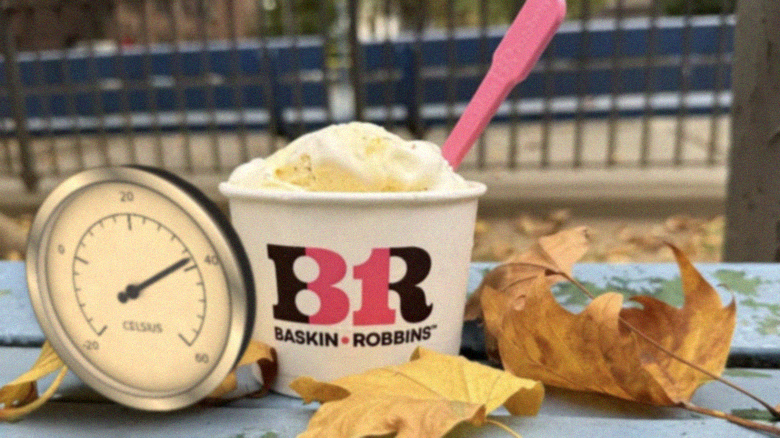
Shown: 38
